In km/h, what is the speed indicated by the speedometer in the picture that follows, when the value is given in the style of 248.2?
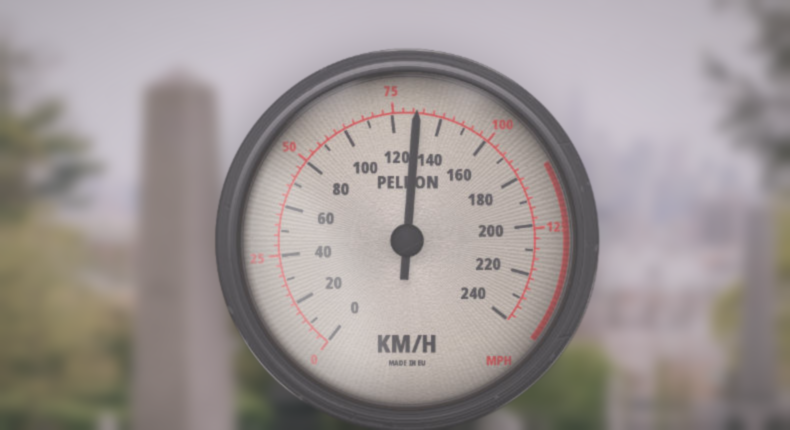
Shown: 130
